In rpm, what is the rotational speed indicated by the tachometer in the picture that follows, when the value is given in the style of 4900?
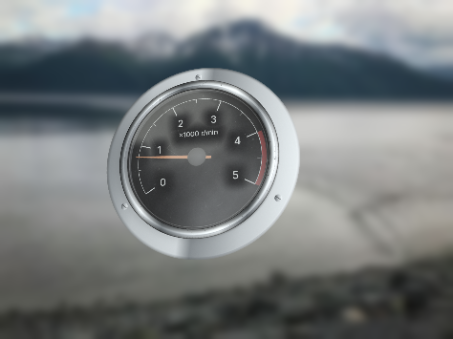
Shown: 750
